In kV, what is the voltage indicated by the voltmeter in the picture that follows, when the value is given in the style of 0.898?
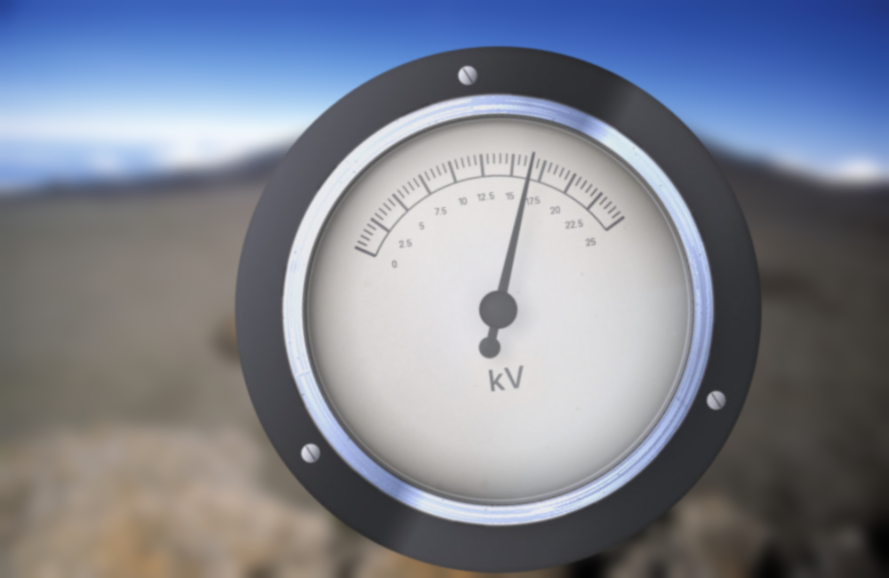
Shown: 16.5
